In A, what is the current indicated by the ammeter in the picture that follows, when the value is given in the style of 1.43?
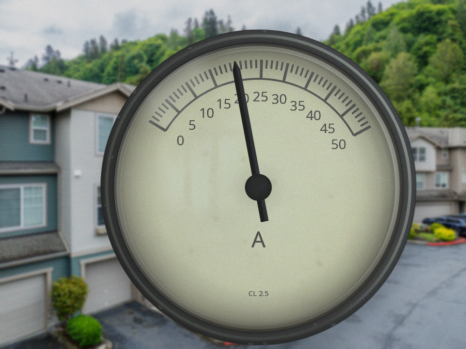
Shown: 20
